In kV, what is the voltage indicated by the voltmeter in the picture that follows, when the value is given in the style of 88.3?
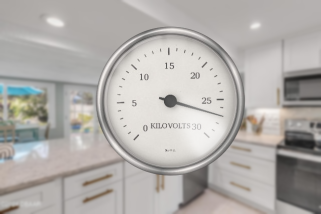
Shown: 27
